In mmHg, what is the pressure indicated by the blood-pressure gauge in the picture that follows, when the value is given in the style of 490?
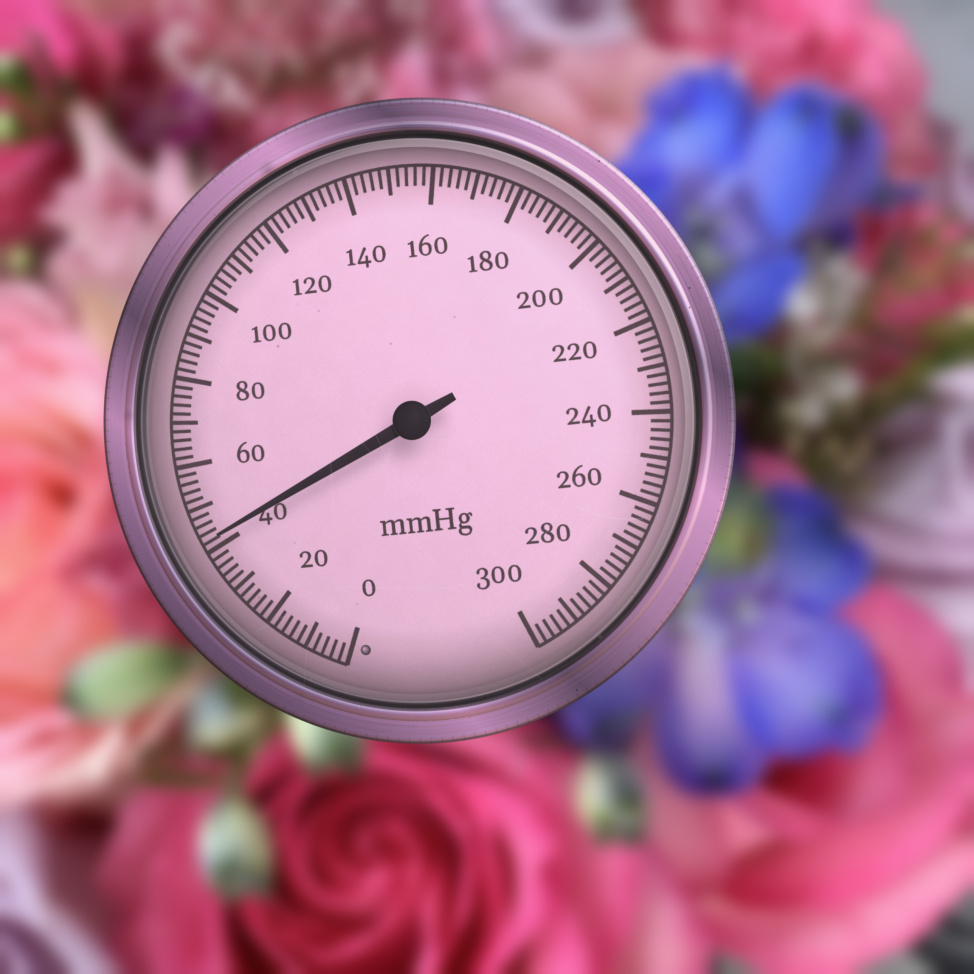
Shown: 42
